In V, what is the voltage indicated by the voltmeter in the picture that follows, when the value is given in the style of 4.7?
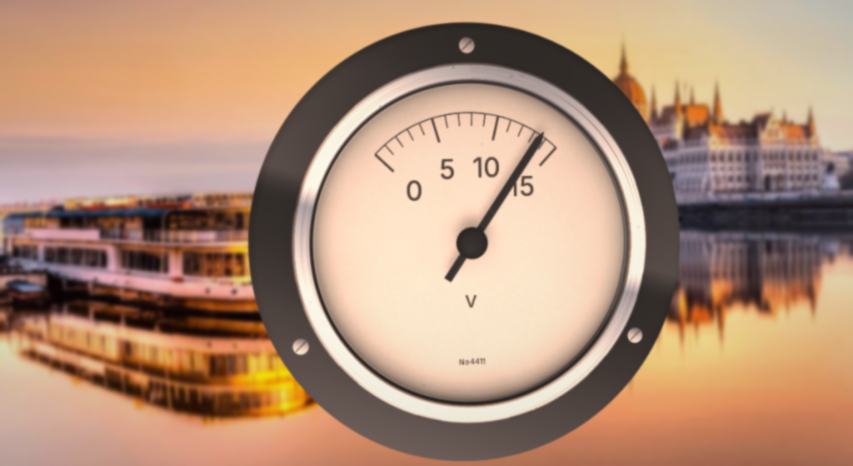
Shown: 13.5
